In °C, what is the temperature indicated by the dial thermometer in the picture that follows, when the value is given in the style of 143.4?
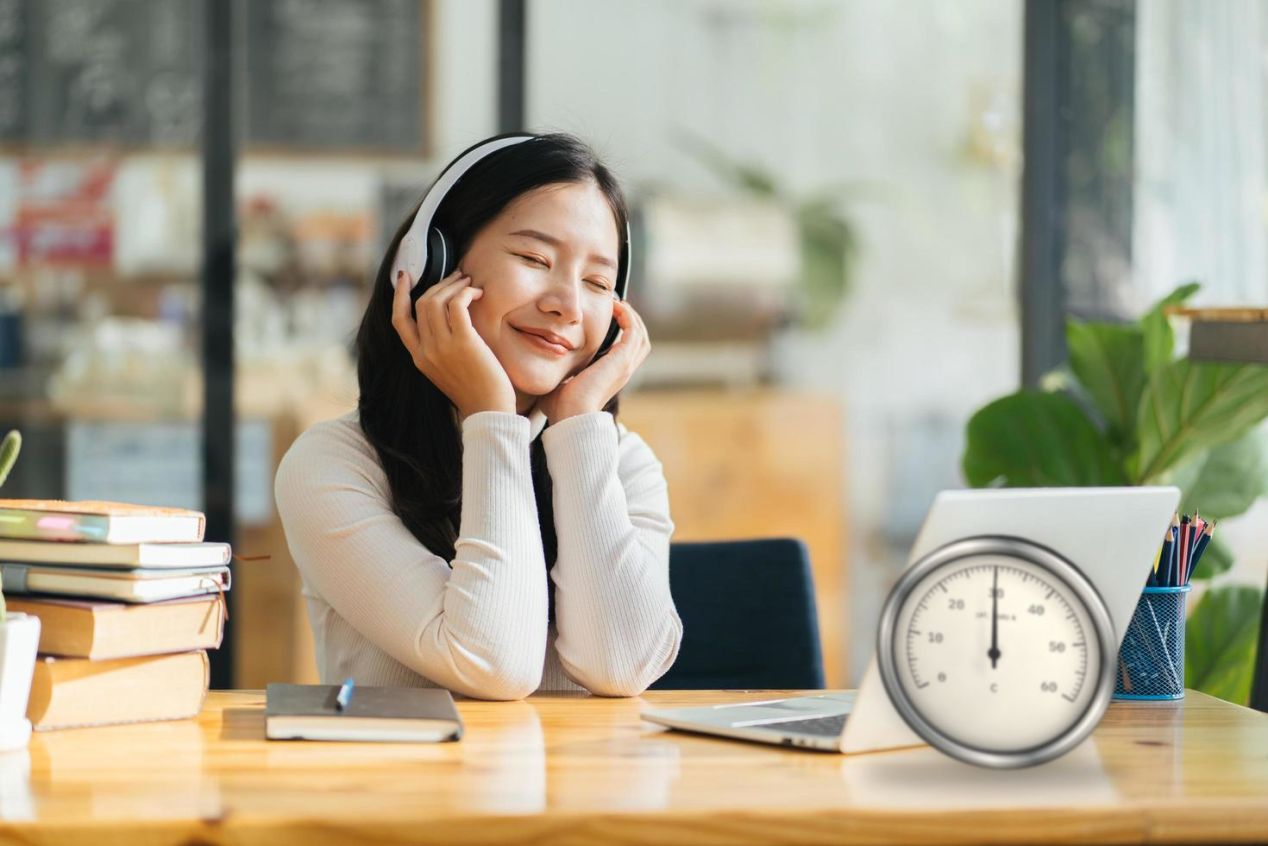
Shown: 30
